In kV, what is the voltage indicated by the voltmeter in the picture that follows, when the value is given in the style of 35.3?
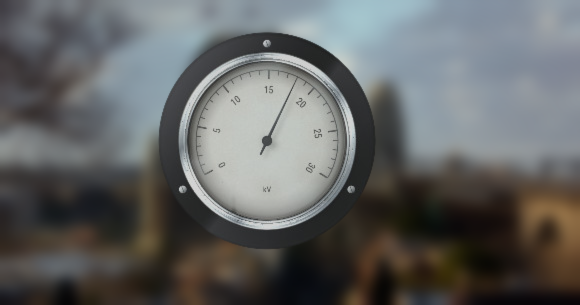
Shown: 18
